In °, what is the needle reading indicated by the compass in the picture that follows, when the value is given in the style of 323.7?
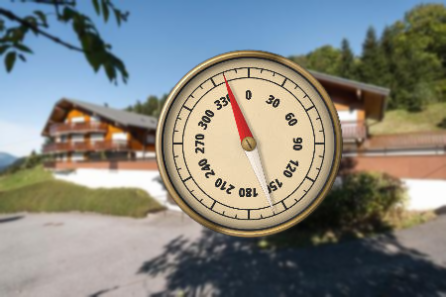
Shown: 340
